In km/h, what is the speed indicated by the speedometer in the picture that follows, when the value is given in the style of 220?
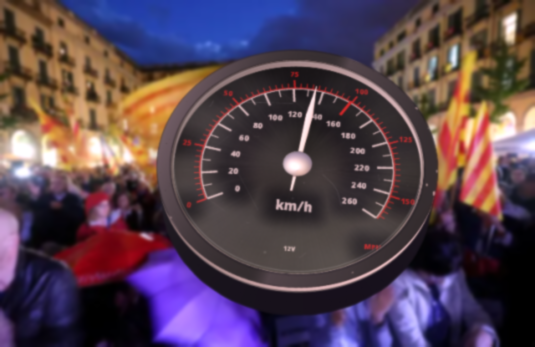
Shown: 135
